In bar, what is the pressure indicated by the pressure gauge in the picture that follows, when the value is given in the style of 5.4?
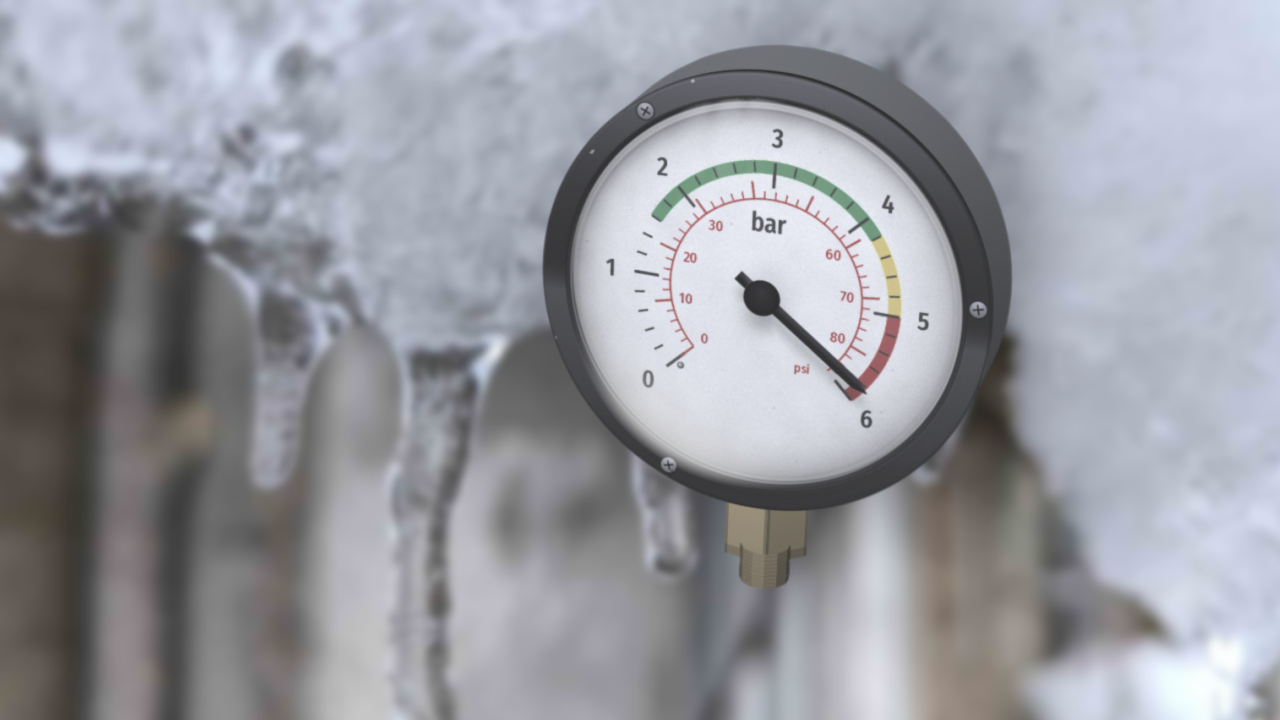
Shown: 5.8
